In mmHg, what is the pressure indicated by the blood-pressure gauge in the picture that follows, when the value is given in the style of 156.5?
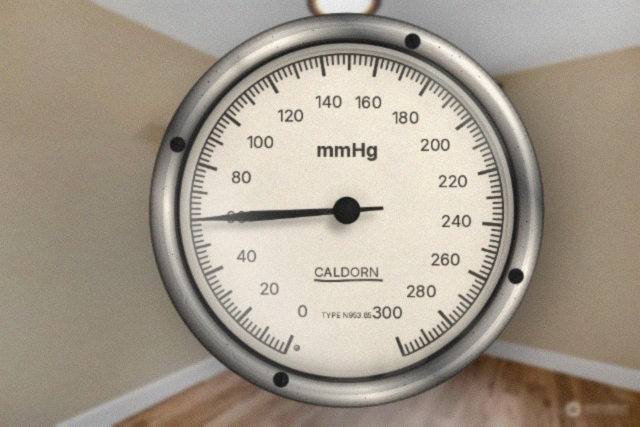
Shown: 60
